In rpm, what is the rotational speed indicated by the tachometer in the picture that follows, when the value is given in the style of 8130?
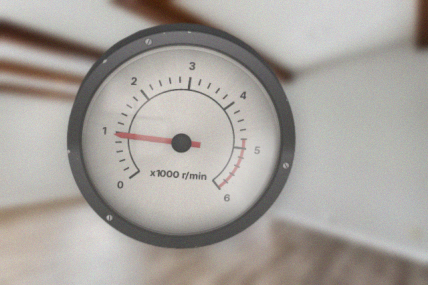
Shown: 1000
